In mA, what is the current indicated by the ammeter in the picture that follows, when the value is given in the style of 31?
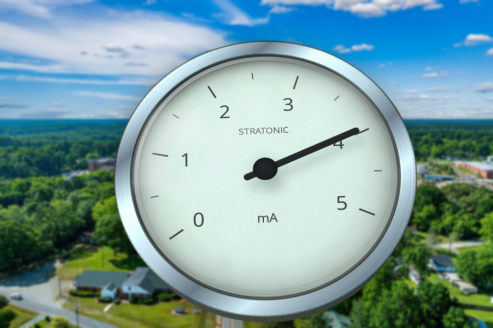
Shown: 4
